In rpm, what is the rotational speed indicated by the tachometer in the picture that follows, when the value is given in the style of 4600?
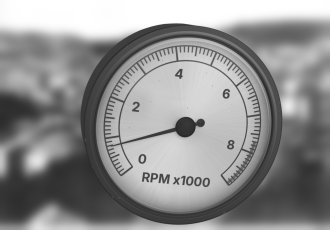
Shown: 800
